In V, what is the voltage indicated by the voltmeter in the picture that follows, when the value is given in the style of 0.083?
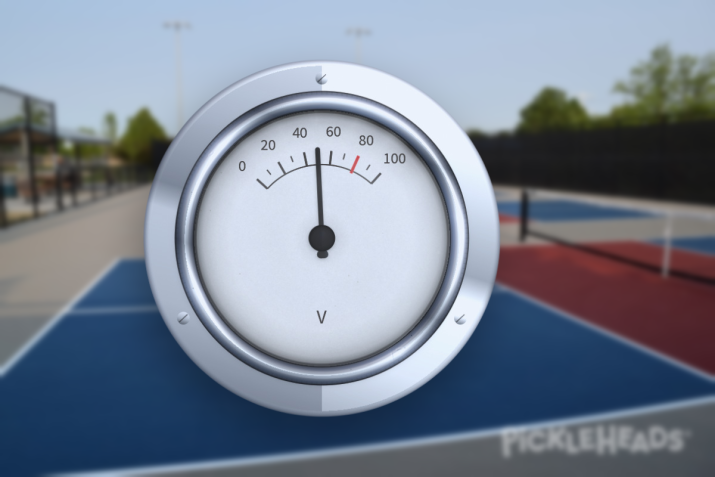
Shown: 50
